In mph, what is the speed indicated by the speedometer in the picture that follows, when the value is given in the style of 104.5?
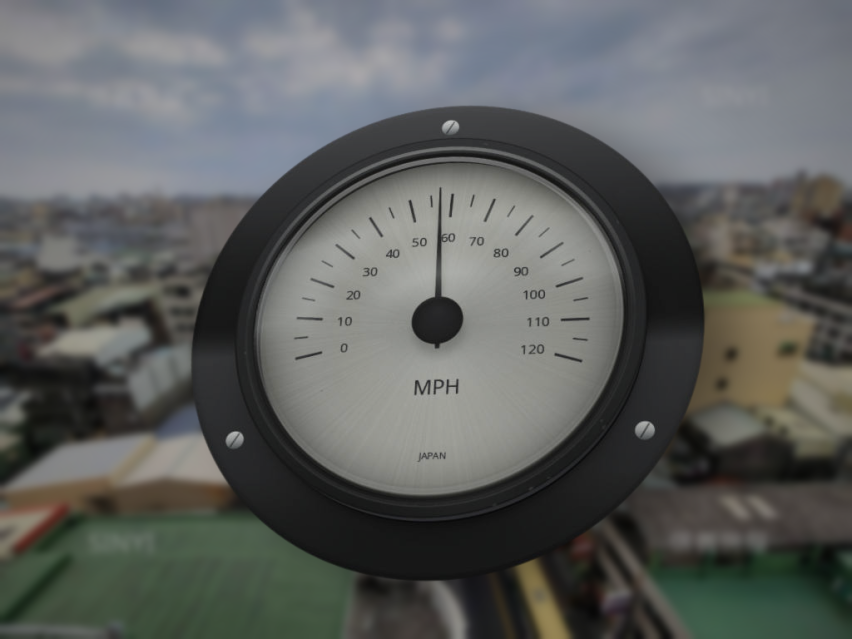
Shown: 57.5
